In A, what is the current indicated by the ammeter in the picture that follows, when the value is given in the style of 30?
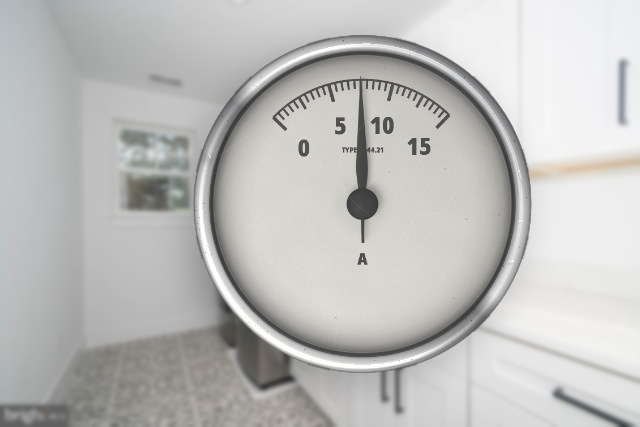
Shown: 7.5
